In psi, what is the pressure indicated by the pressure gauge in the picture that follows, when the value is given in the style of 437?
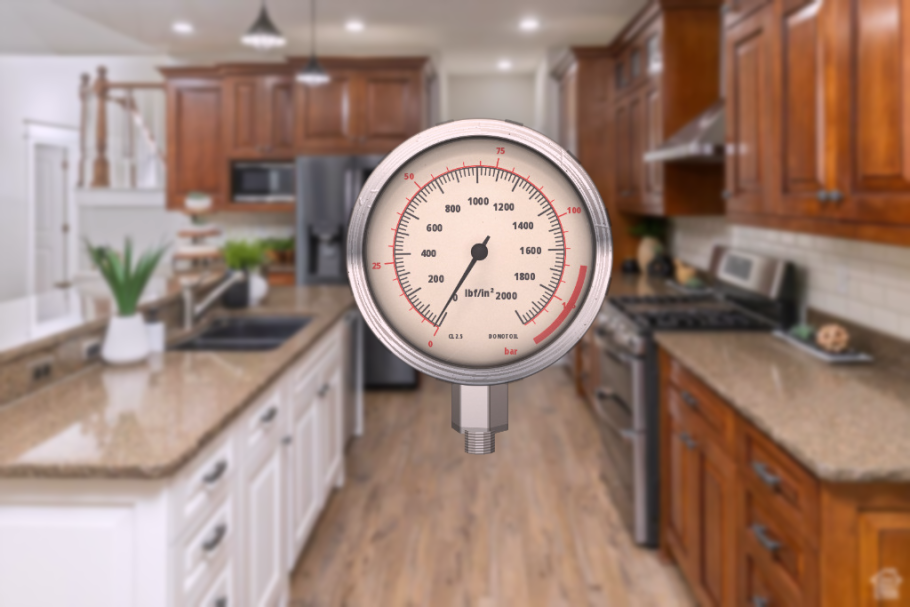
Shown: 20
